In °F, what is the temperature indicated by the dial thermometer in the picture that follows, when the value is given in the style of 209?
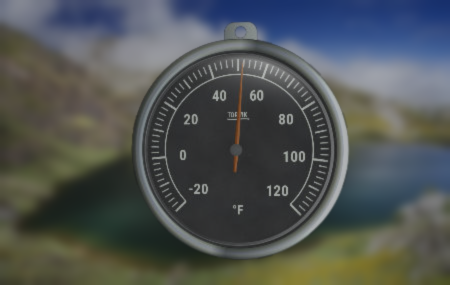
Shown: 52
